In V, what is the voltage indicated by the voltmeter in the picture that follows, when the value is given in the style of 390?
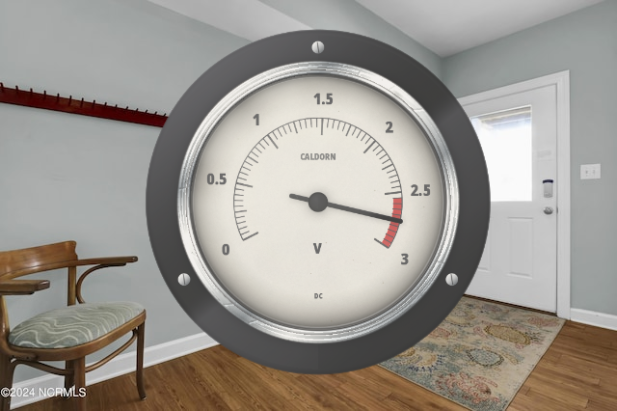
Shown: 2.75
